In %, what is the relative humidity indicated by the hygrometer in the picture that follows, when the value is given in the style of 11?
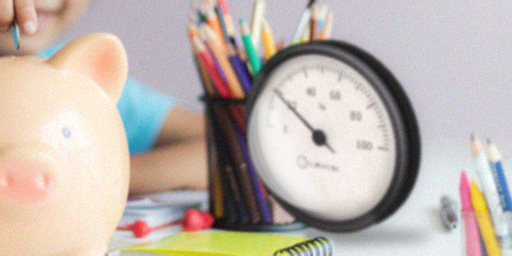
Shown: 20
